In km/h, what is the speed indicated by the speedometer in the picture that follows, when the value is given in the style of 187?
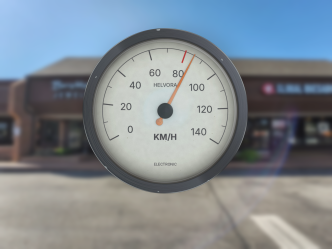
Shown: 85
